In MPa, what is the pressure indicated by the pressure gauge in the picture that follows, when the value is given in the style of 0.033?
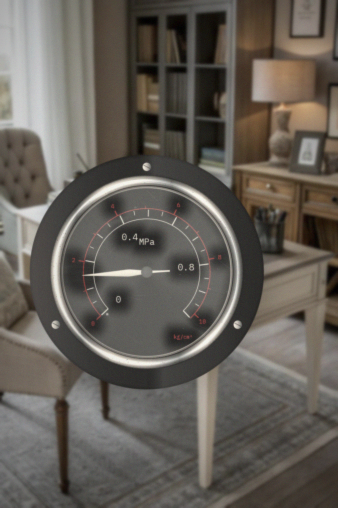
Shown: 0.15
